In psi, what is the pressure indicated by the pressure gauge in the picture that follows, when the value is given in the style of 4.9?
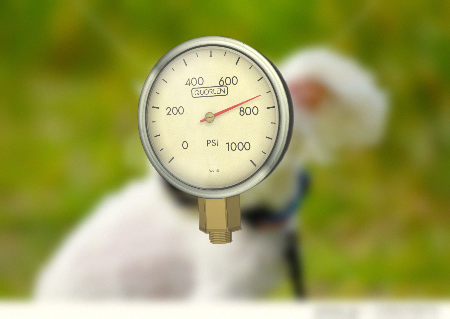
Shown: 750
